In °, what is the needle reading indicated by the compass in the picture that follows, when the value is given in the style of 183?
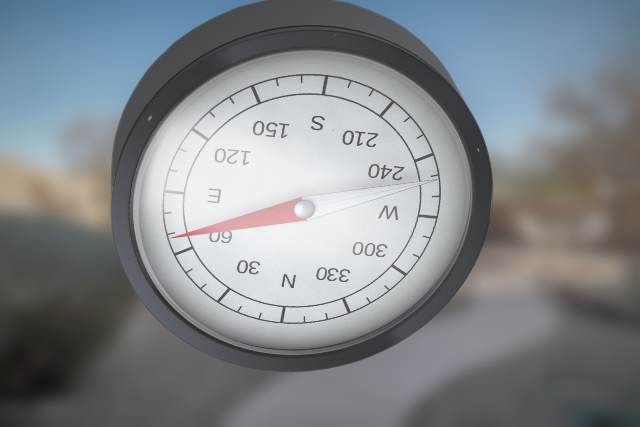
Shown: 70
